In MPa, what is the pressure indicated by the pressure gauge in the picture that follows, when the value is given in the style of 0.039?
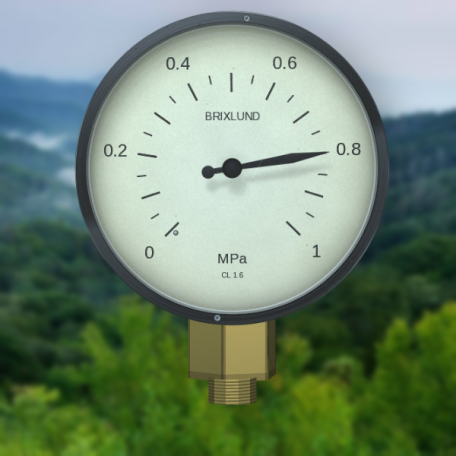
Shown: 0.8
